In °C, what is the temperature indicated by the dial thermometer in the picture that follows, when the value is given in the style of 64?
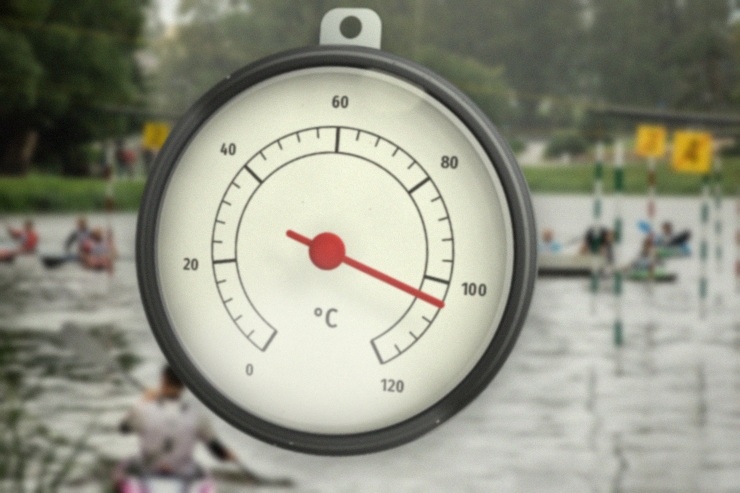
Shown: 104
